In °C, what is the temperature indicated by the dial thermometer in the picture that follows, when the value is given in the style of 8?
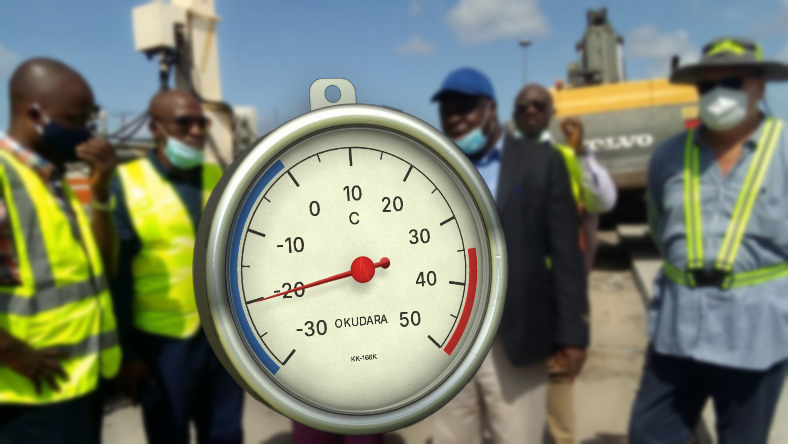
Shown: -20
